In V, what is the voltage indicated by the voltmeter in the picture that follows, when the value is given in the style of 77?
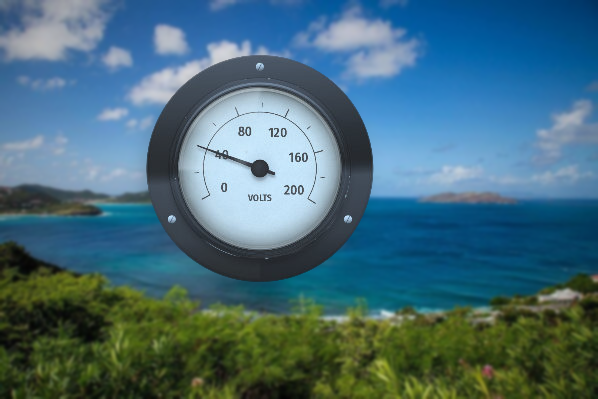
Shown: 40
